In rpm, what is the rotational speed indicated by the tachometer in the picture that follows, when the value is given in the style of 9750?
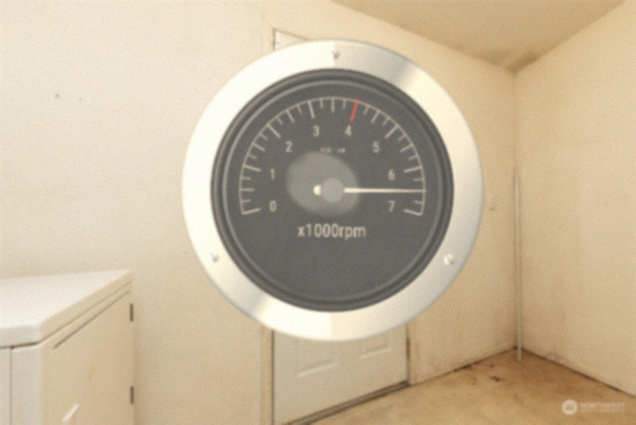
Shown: 6500
